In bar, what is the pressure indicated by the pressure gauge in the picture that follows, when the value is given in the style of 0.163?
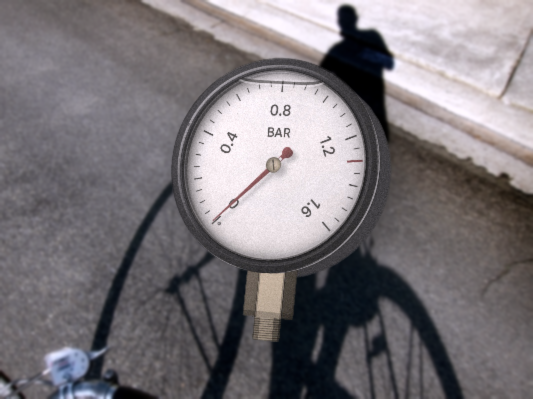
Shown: 0
